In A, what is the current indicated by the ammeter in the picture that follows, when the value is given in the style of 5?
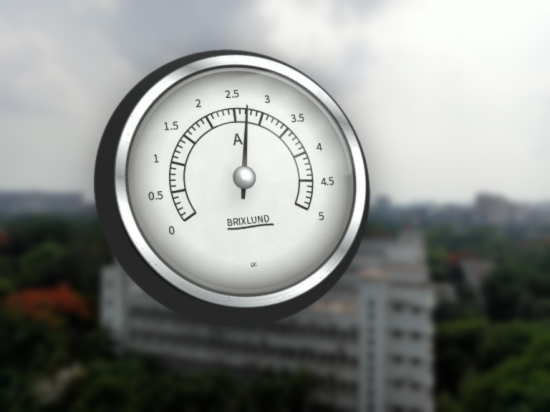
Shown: 2.7
